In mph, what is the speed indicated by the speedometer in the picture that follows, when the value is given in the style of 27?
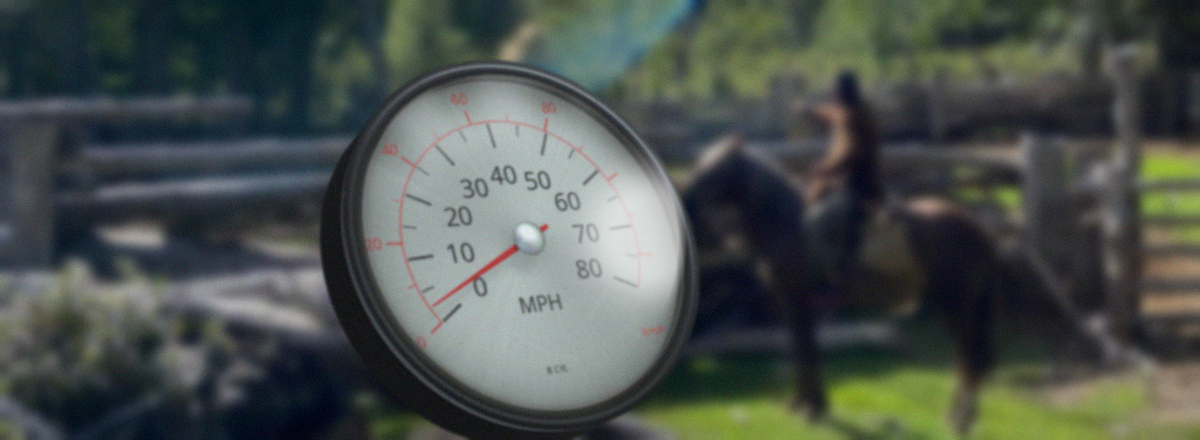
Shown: 2.5
